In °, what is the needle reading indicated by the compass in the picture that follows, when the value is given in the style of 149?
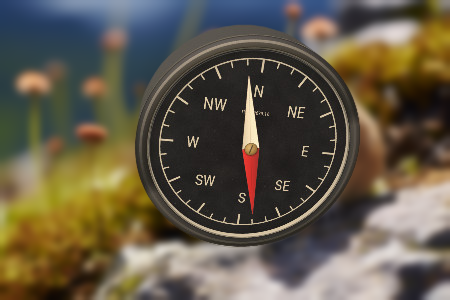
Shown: 170
